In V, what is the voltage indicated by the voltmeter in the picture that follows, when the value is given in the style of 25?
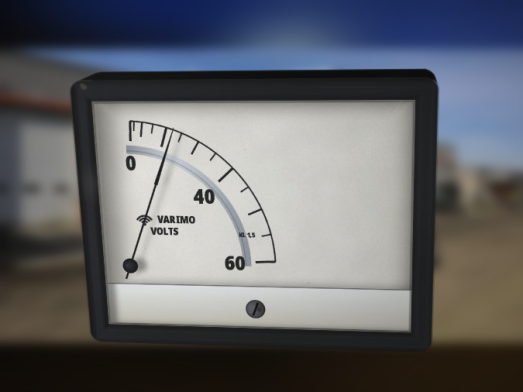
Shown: 22.5
